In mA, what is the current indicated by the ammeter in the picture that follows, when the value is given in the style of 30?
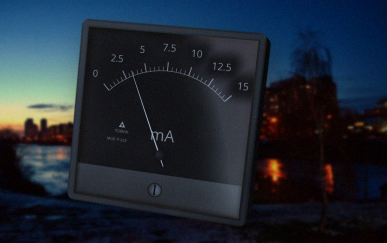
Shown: 3.5
